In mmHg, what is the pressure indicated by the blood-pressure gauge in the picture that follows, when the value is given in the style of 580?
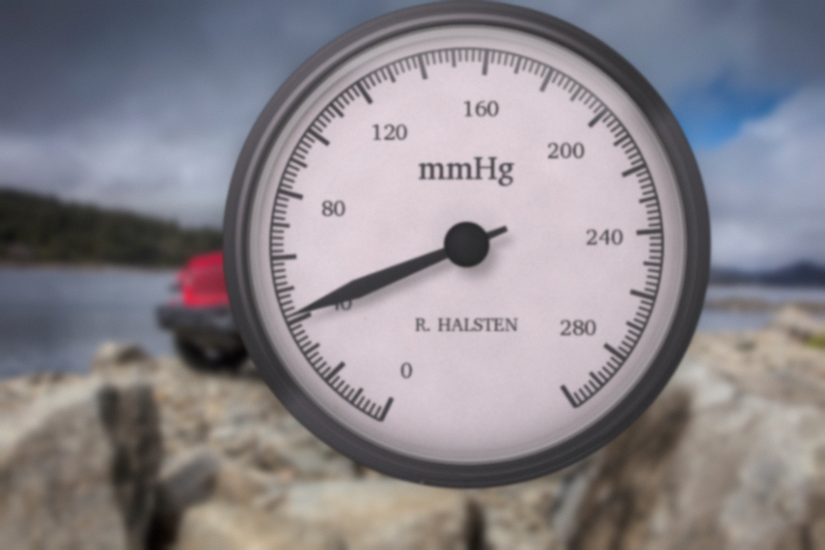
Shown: 42
